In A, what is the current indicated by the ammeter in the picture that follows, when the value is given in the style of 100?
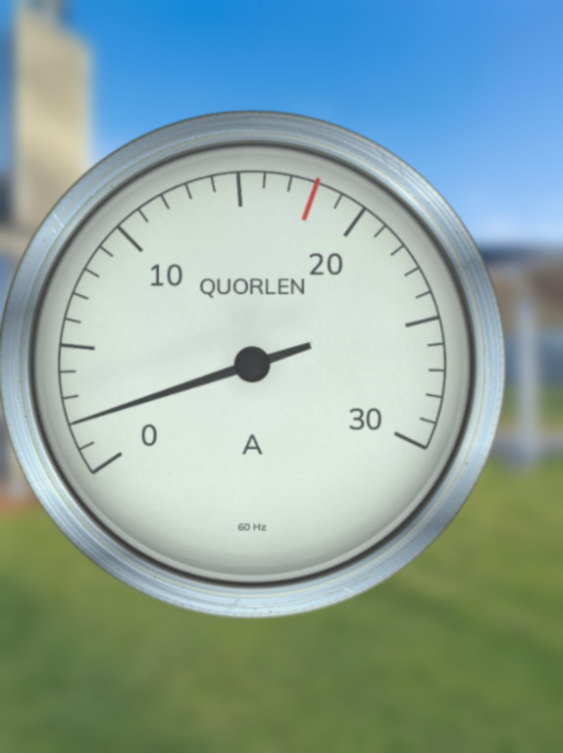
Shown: 2
